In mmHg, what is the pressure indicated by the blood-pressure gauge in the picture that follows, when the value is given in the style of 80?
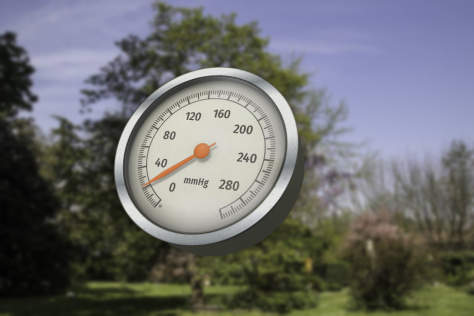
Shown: 20
